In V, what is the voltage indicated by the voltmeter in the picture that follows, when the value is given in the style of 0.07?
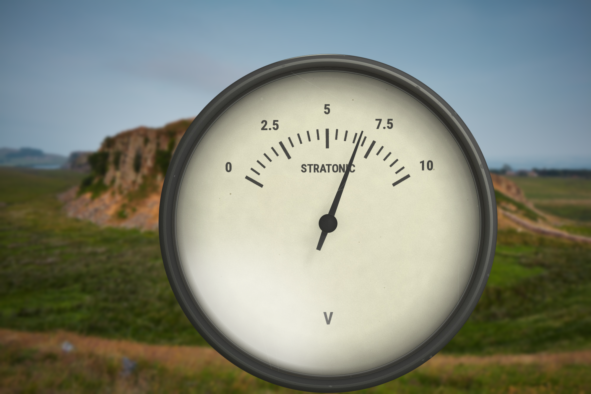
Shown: 6.75
